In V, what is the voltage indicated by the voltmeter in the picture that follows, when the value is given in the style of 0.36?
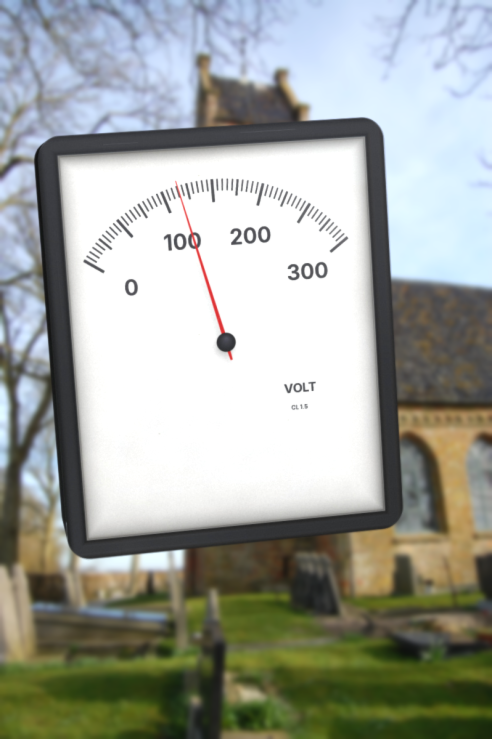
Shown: 115
